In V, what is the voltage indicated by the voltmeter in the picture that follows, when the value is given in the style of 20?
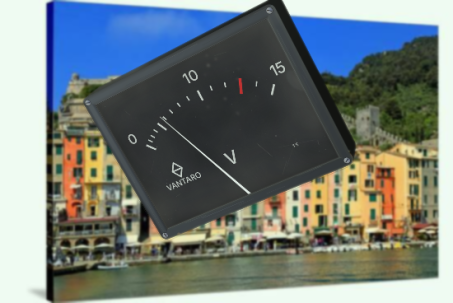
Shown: 6
